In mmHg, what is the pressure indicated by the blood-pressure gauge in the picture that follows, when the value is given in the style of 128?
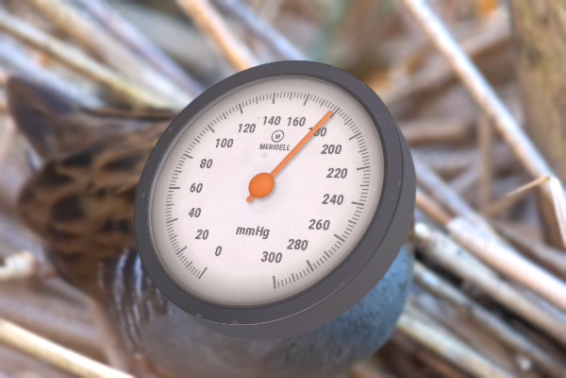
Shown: 180
